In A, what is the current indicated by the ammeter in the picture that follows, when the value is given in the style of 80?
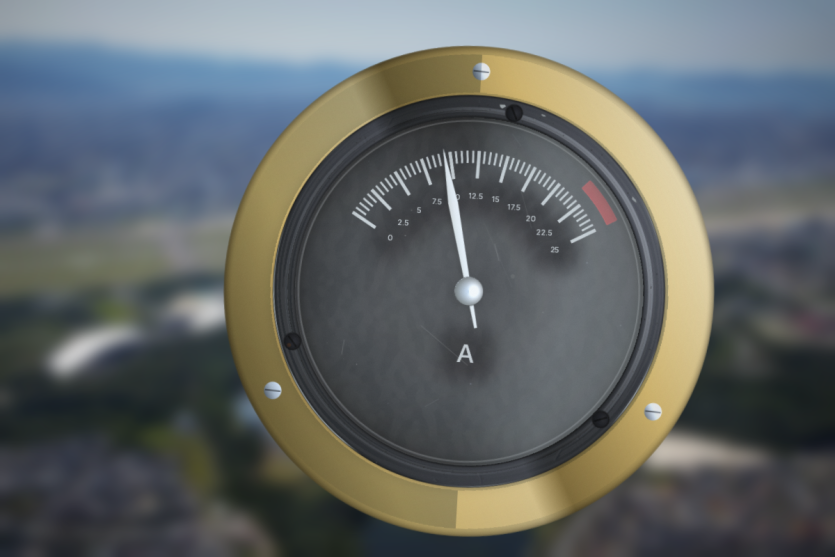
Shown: 9.5
